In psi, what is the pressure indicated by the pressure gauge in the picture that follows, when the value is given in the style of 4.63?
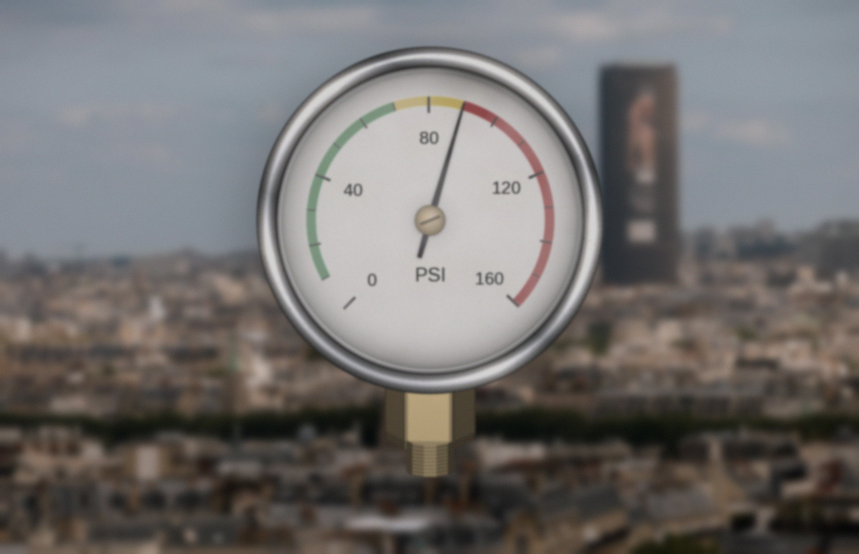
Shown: 90
